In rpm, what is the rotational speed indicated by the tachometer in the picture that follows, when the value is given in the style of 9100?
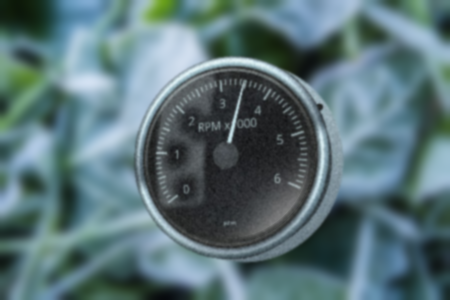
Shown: 3500
